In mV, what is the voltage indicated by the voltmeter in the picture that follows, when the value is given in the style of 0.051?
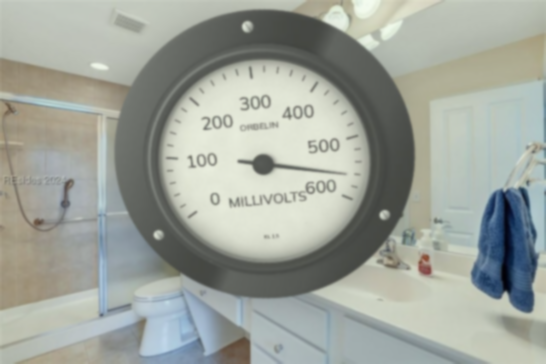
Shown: 560
